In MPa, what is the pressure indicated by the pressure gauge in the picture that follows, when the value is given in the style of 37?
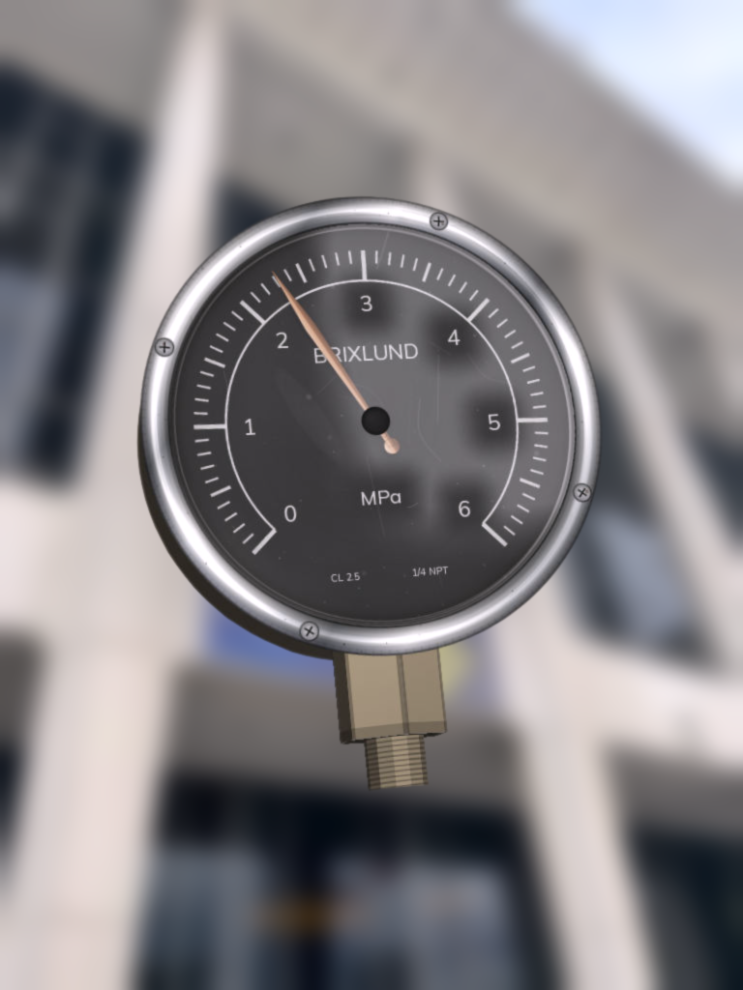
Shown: 2.3
